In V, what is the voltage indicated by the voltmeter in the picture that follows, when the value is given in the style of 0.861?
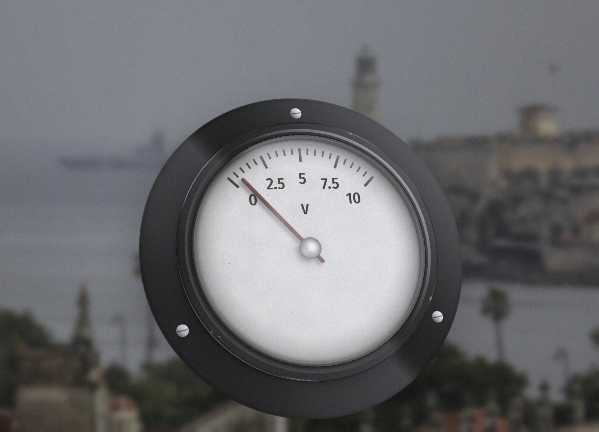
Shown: 0.5
